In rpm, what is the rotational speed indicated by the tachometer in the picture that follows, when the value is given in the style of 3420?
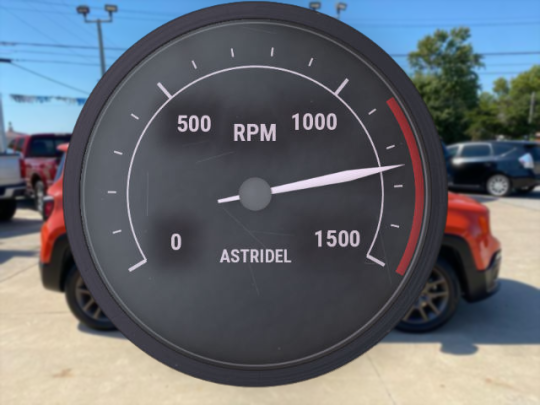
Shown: 1250
